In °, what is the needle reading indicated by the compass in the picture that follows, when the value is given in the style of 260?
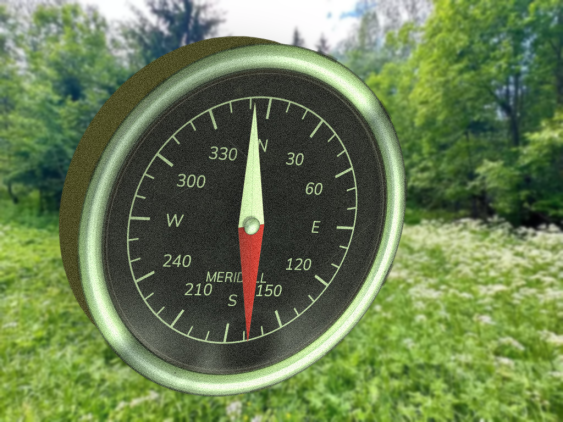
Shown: 170
